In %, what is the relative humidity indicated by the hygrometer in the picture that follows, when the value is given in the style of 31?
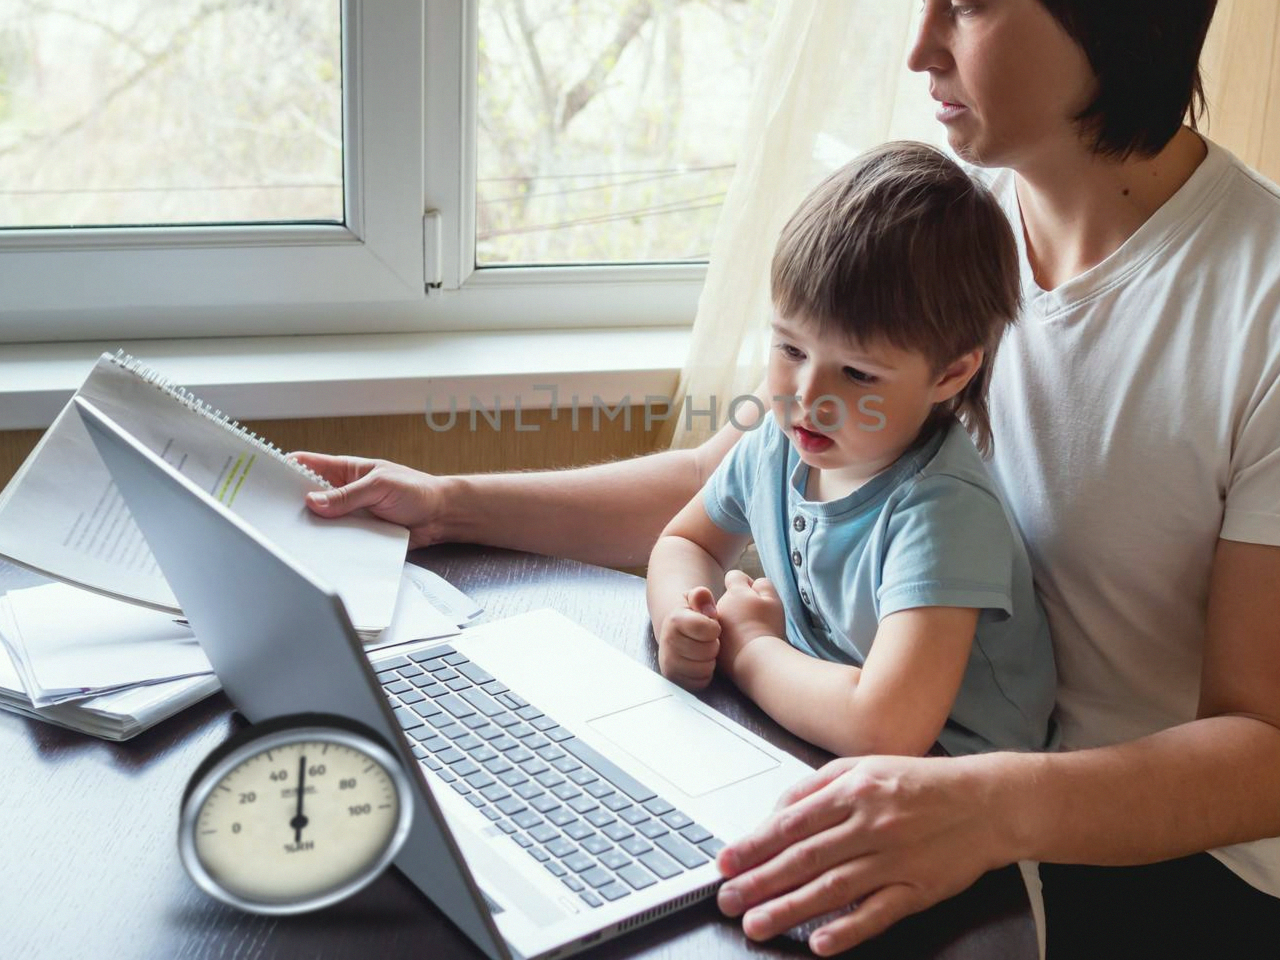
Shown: 52
